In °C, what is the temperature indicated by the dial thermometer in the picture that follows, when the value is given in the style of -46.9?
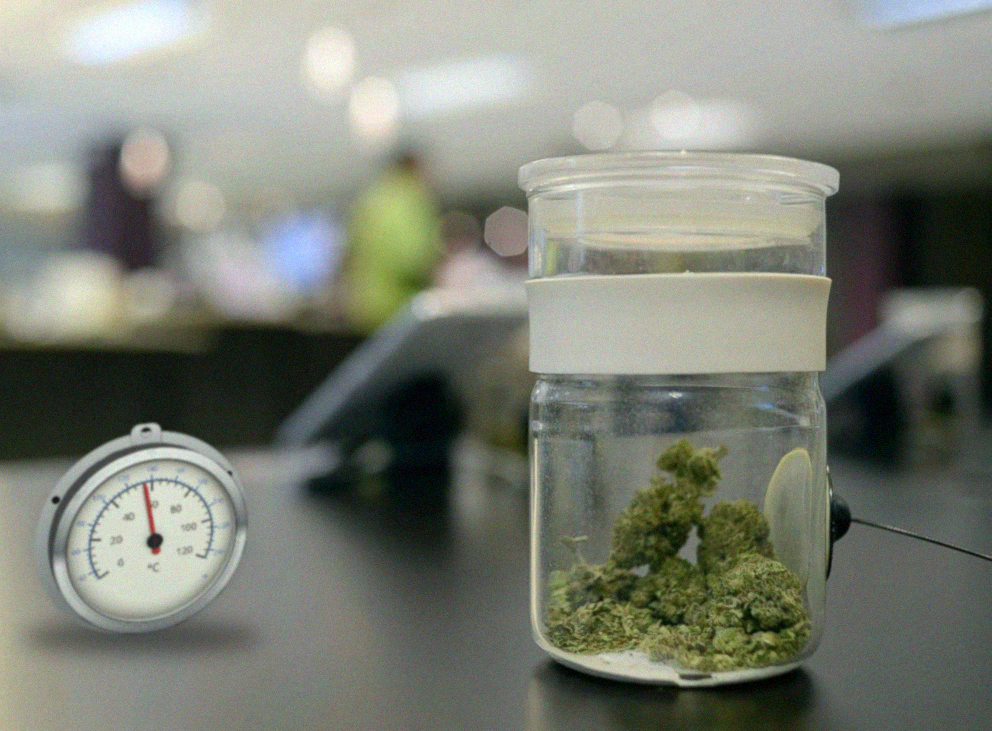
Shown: 56
